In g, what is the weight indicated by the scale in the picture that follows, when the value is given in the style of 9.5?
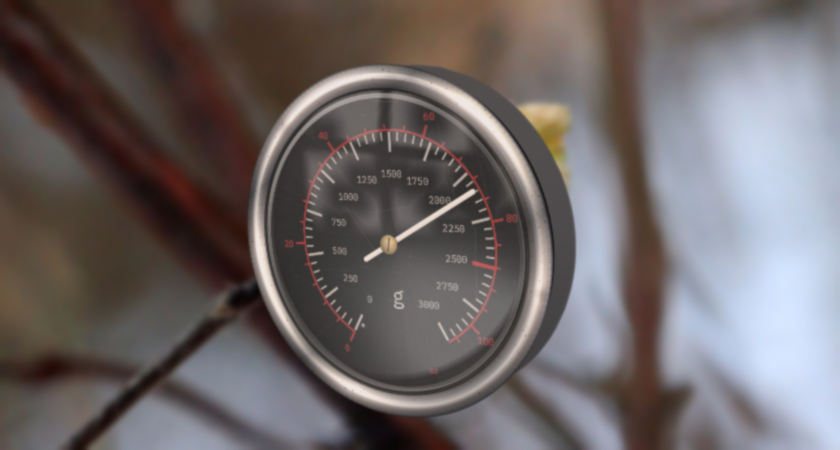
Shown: 2100
